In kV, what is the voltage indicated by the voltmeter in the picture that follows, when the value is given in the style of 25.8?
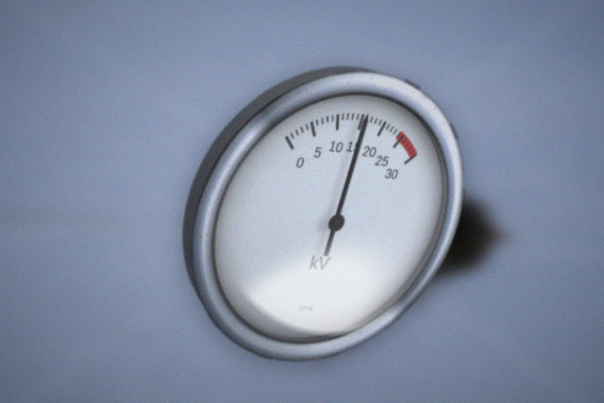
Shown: 15
